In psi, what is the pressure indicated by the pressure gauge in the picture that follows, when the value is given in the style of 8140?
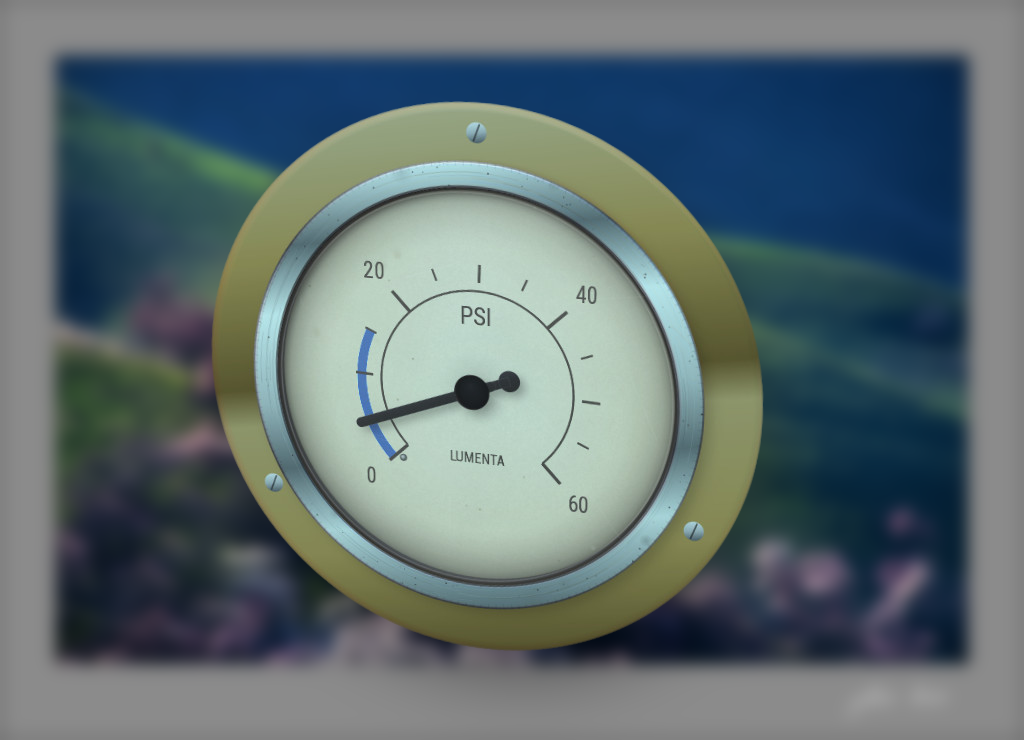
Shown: 5
